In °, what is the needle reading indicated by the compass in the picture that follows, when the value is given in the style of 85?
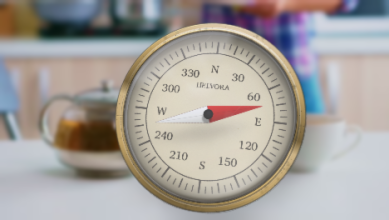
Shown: 75
